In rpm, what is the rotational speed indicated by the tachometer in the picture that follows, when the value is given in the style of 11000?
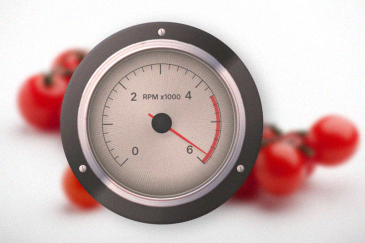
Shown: 5800
